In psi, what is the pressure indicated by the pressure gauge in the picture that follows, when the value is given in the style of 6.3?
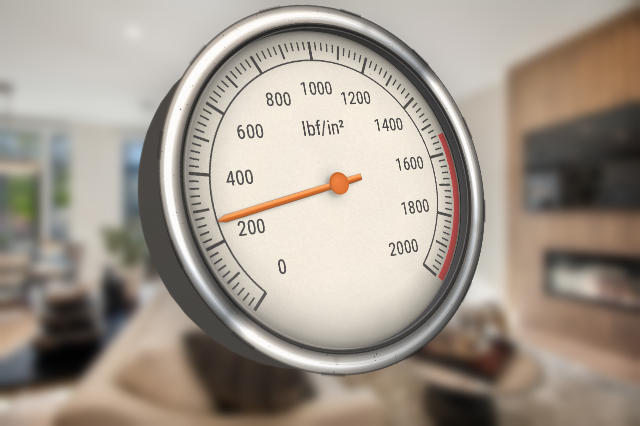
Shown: 260
